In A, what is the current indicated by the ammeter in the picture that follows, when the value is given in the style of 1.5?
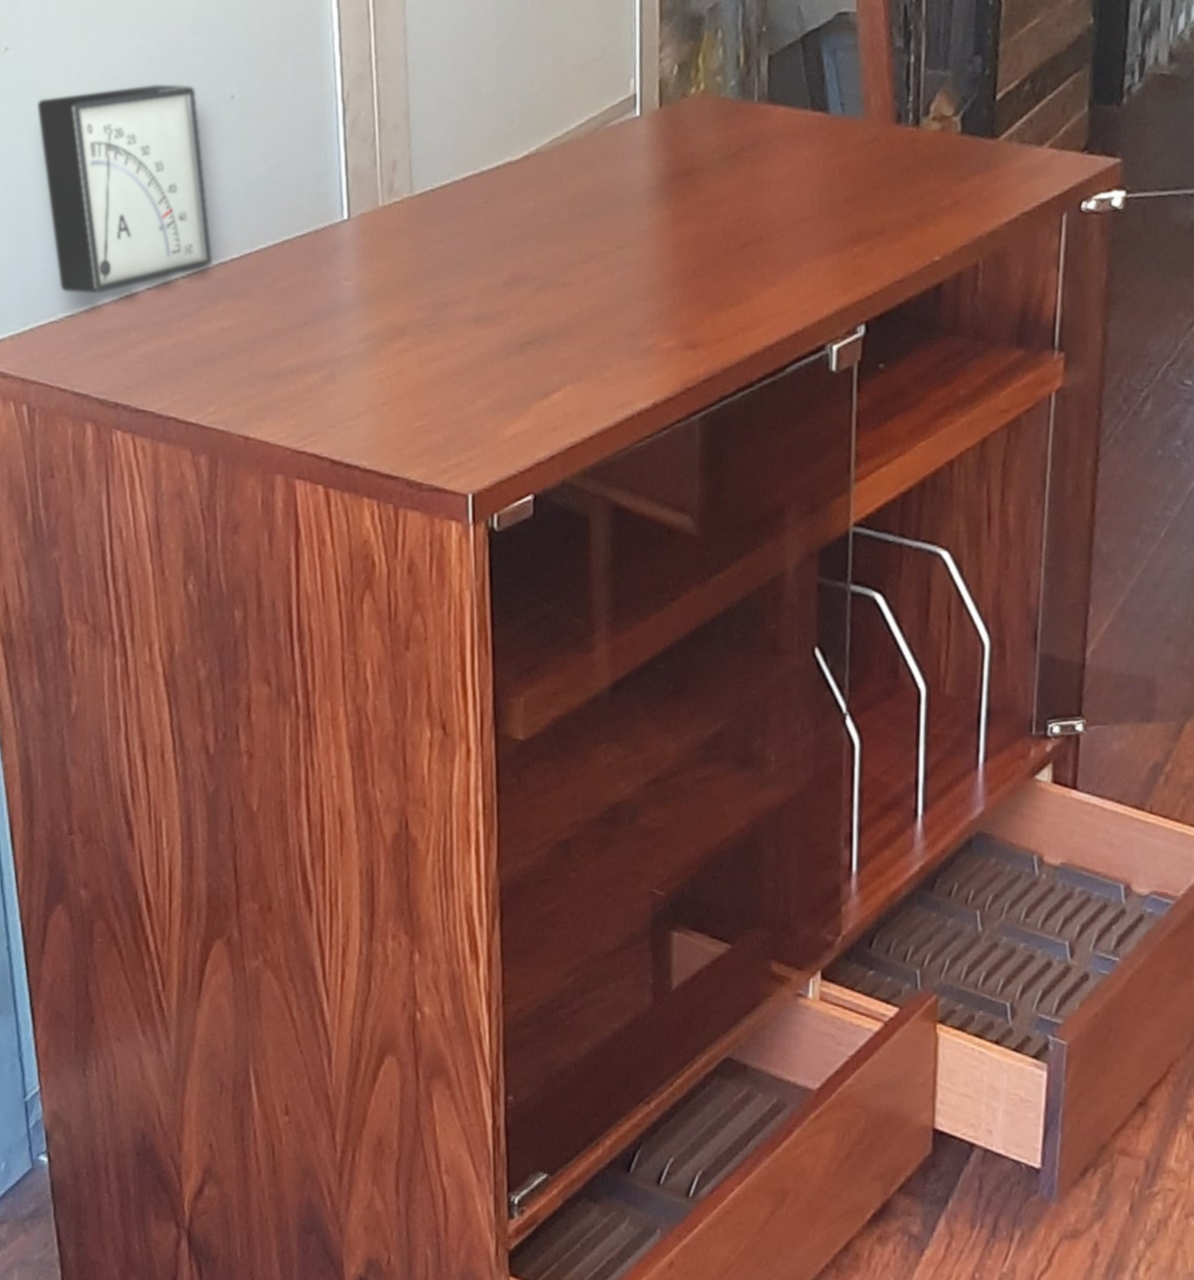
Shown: 15
